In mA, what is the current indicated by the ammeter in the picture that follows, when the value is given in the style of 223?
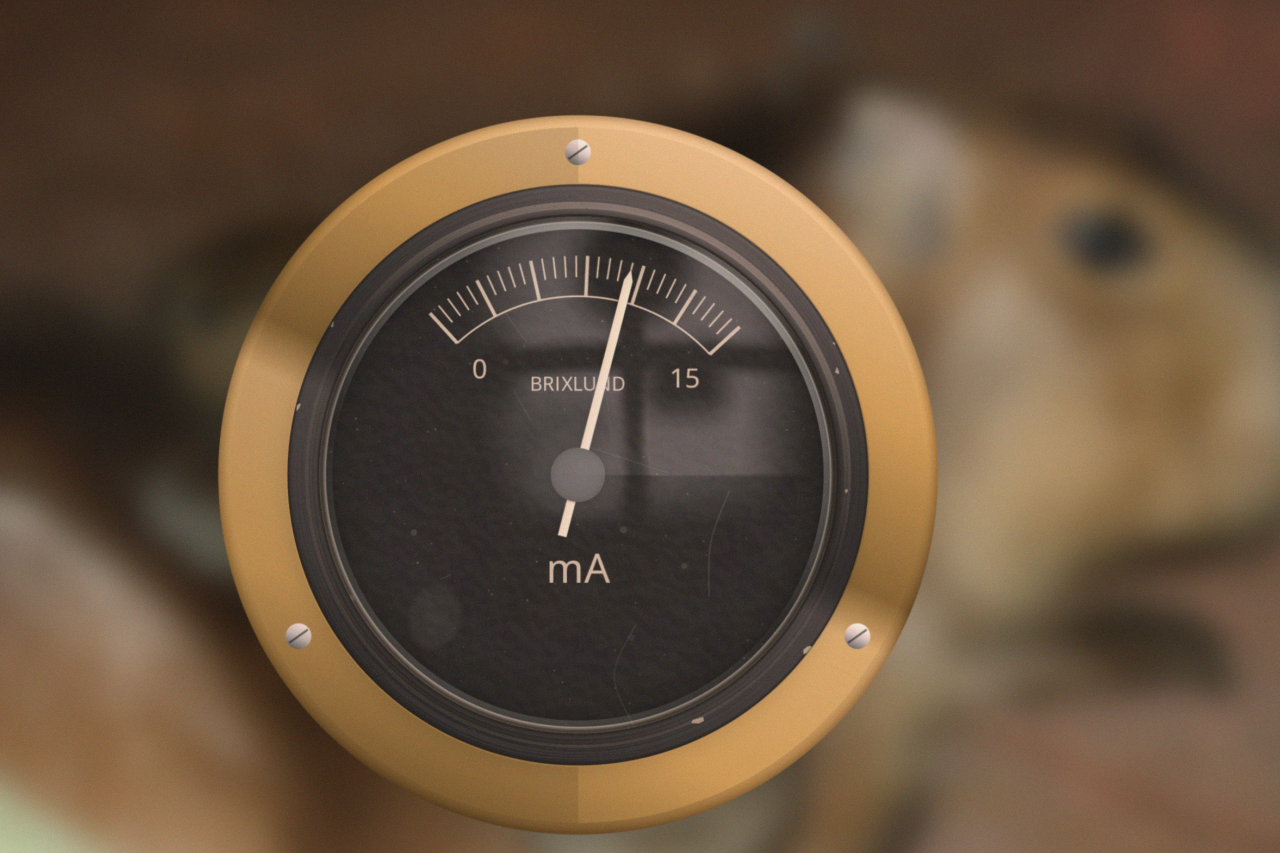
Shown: 9.5
